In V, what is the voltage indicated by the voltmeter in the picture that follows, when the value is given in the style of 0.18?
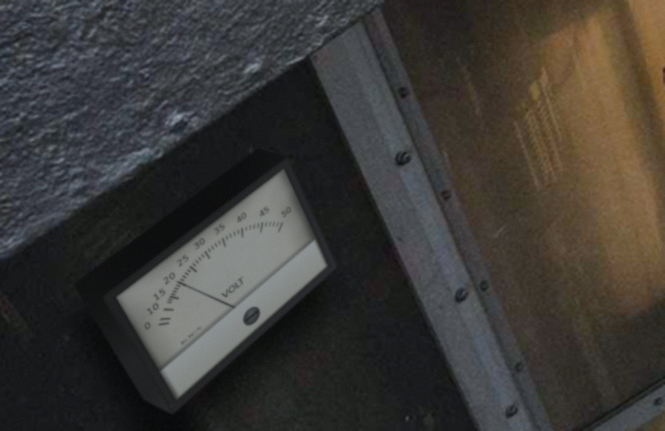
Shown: 20
